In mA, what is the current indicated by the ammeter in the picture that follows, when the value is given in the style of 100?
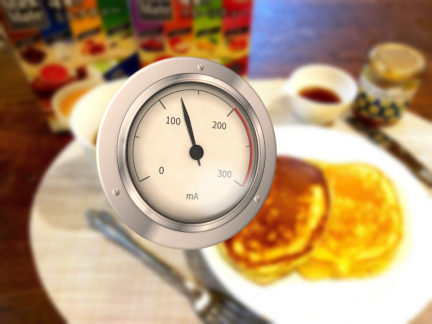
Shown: 125
